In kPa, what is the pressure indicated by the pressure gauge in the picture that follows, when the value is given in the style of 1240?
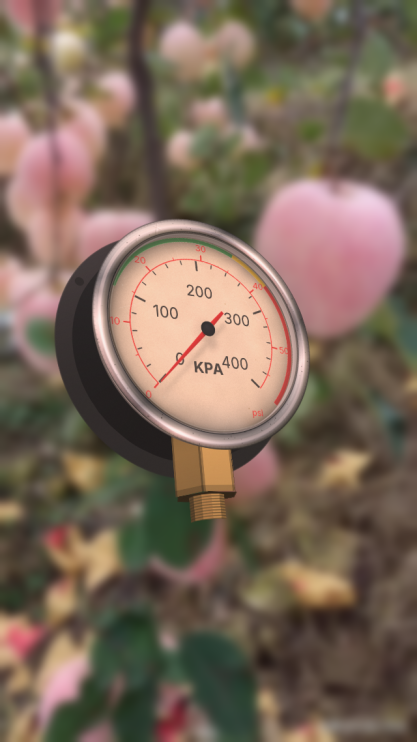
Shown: 0
